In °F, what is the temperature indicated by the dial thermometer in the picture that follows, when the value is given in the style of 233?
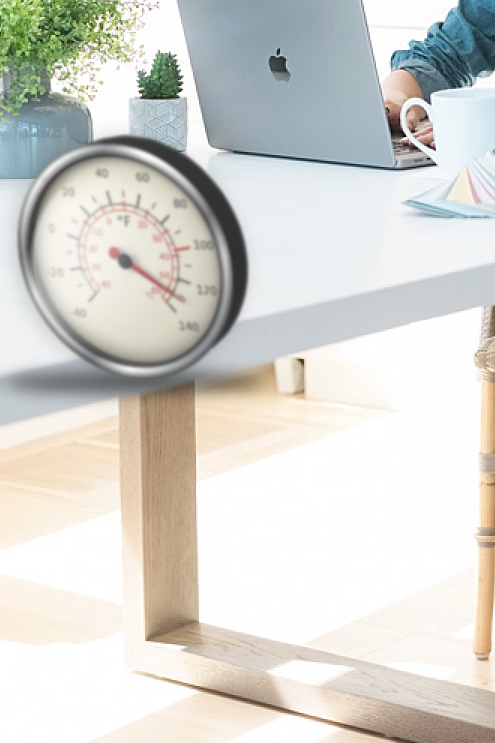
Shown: 130
